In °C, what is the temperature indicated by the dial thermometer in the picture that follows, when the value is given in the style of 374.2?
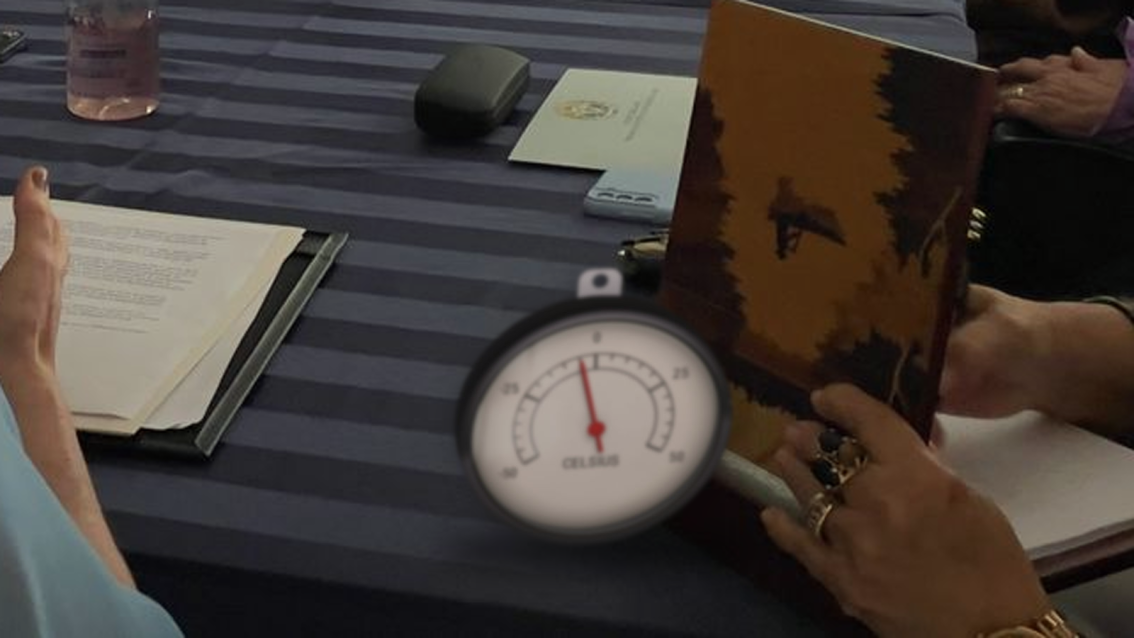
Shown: -5
